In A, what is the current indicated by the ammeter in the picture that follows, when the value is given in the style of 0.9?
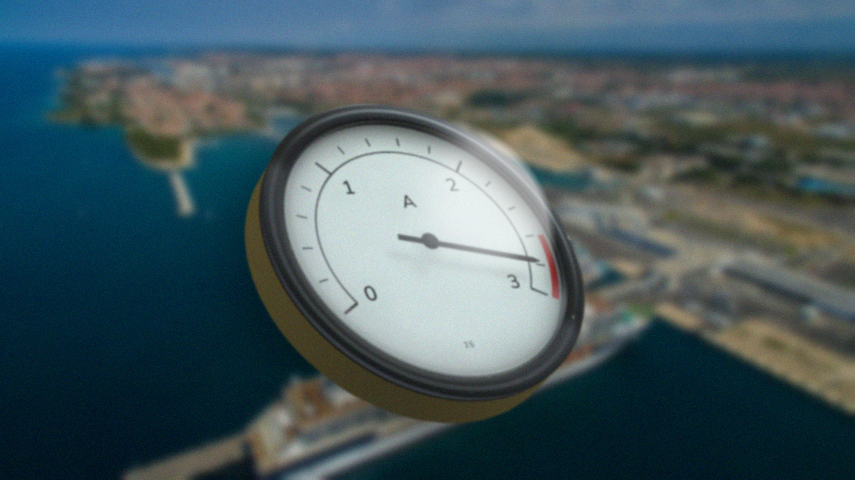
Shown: 2.8
